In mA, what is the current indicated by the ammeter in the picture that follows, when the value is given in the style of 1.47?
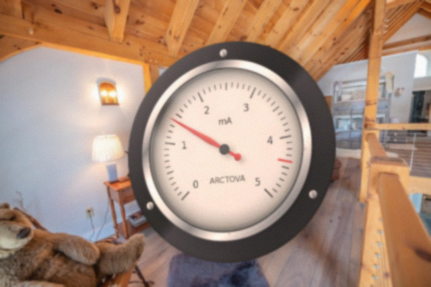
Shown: 1.4
